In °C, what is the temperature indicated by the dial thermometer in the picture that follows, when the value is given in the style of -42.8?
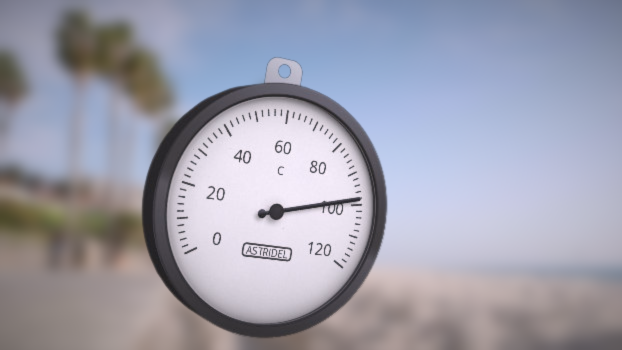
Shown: 98
